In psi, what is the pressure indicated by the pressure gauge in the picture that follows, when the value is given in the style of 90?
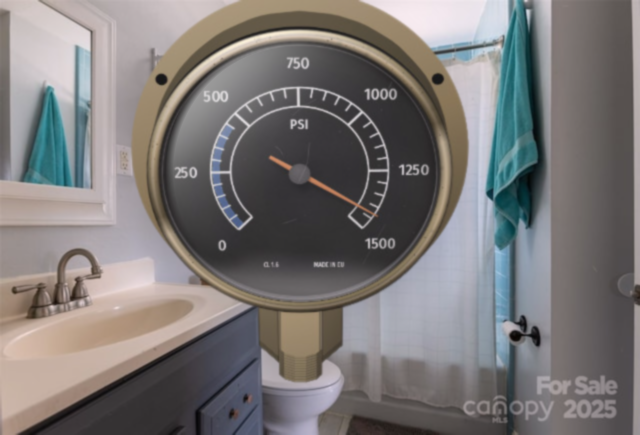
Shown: 1425
